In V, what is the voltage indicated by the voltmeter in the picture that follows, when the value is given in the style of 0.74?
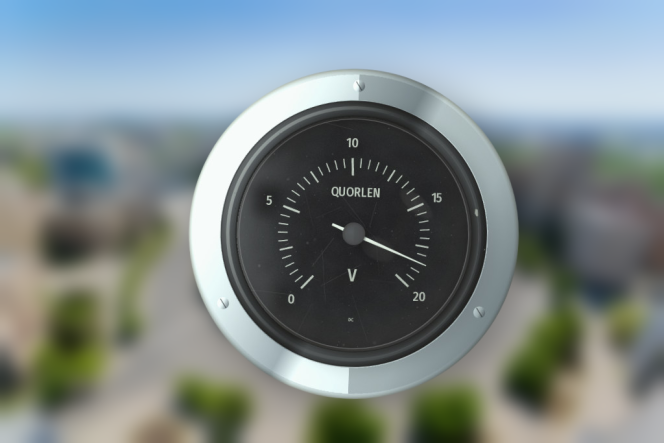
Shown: 18.5
